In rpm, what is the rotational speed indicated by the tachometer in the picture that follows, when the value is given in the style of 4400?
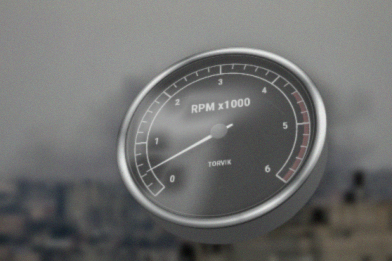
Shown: 400
